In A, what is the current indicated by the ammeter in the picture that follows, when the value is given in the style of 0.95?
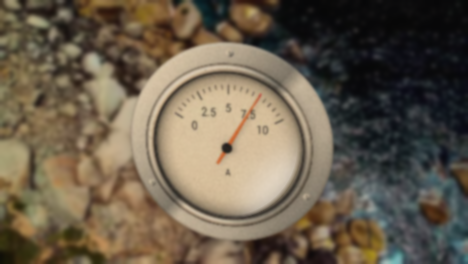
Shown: 7.5
